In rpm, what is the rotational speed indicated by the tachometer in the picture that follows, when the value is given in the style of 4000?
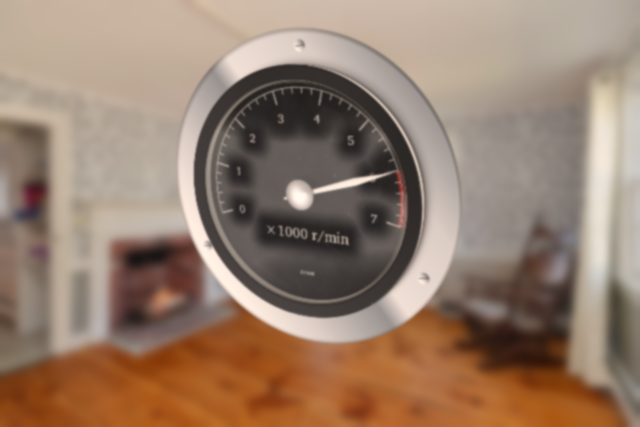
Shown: 6000
